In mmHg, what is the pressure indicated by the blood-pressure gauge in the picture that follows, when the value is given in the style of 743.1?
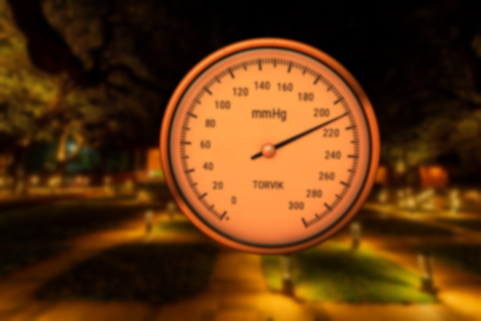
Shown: 210
